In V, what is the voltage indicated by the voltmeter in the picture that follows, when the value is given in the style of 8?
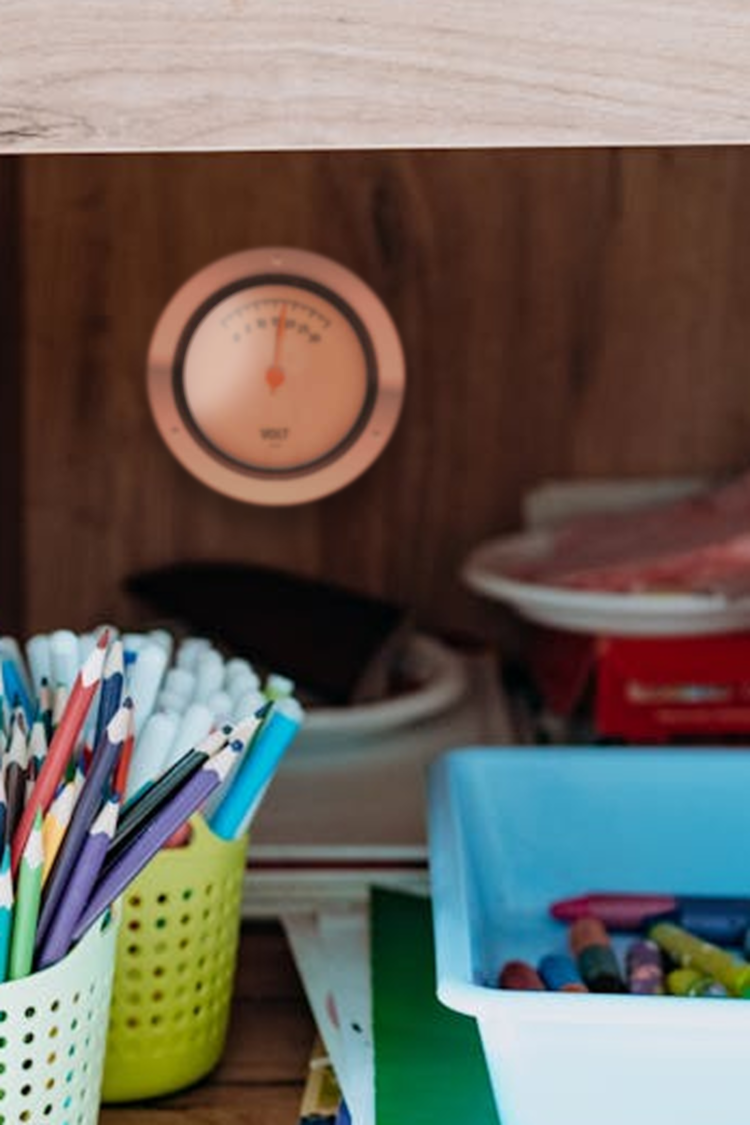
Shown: 17.5
